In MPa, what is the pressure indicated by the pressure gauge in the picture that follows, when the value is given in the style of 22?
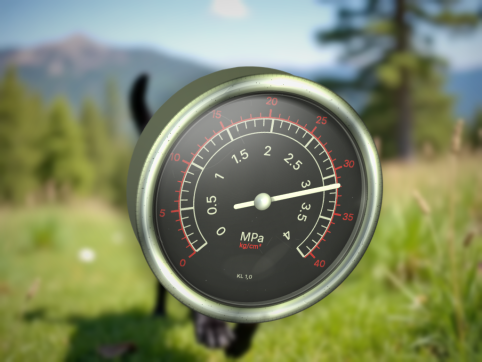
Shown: 3.1
